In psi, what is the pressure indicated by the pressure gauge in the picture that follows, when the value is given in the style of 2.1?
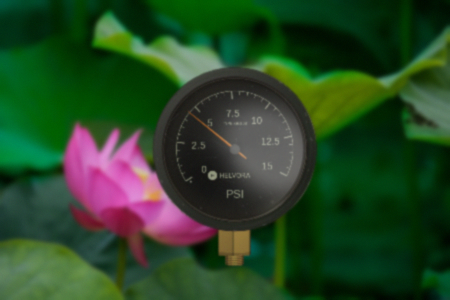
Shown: 4.5
